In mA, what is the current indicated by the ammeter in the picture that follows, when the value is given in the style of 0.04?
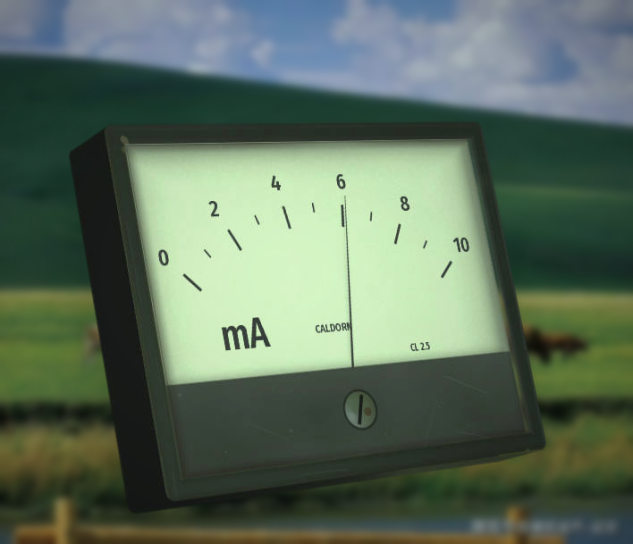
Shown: 6
